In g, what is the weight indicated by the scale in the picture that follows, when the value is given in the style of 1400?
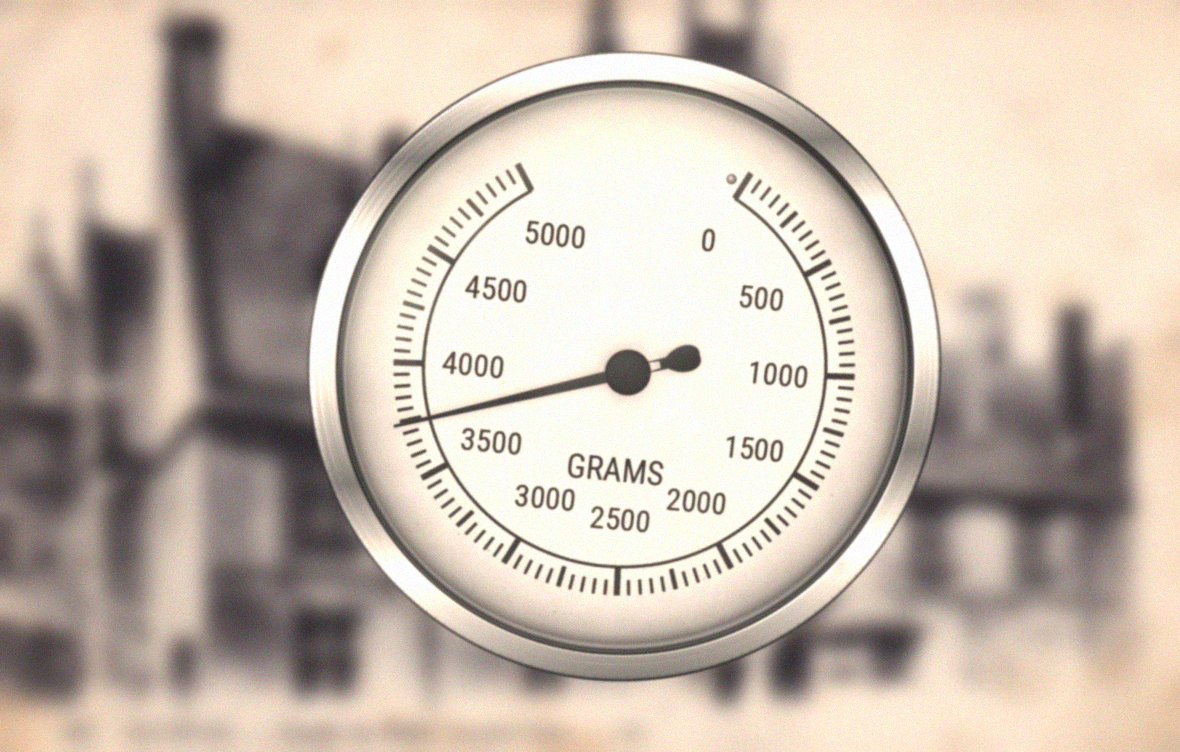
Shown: 3750
